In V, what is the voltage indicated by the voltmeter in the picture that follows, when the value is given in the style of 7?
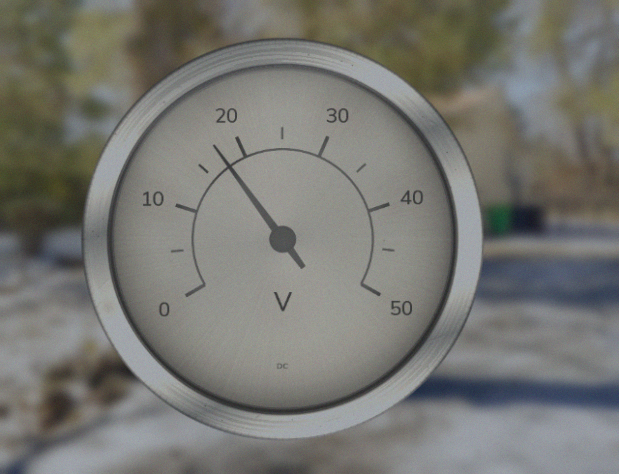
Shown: 17.5
